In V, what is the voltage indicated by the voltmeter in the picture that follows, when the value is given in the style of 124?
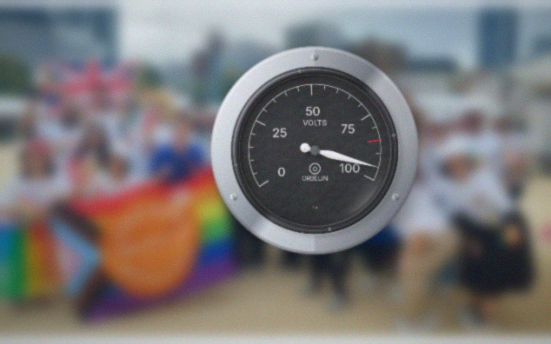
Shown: 95
